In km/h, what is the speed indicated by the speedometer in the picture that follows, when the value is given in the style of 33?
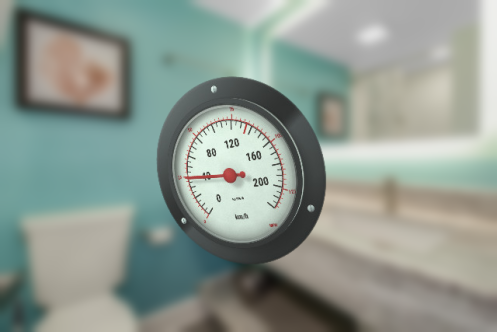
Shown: 40
